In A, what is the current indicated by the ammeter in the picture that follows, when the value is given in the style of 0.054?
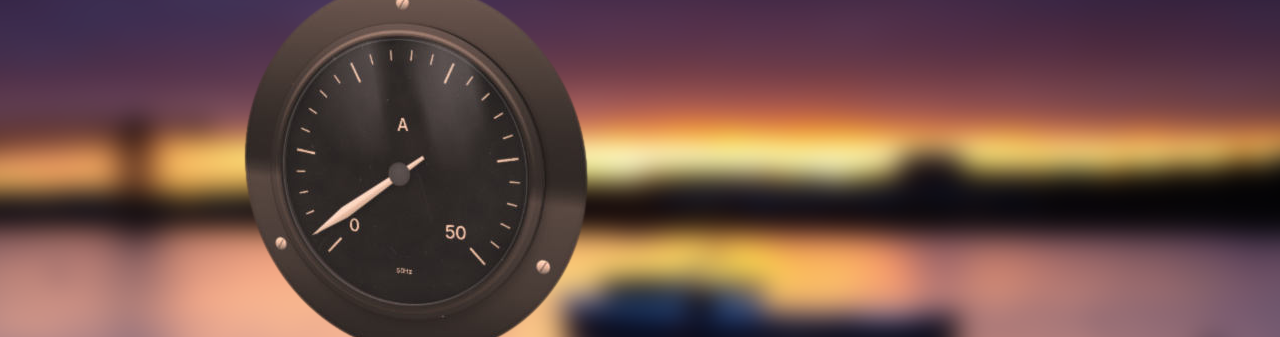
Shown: 2
